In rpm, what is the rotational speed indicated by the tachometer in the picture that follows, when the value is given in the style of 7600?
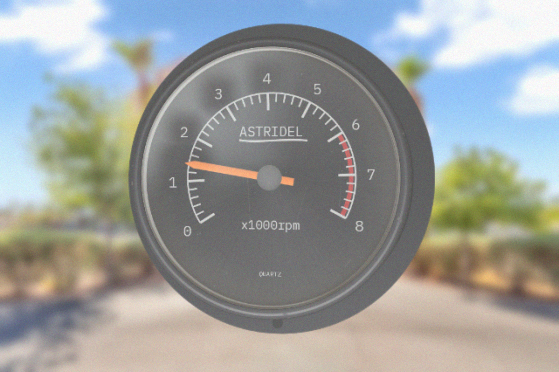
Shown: 1400
